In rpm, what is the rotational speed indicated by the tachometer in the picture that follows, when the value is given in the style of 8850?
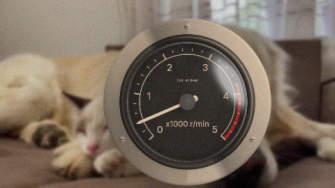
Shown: 400
